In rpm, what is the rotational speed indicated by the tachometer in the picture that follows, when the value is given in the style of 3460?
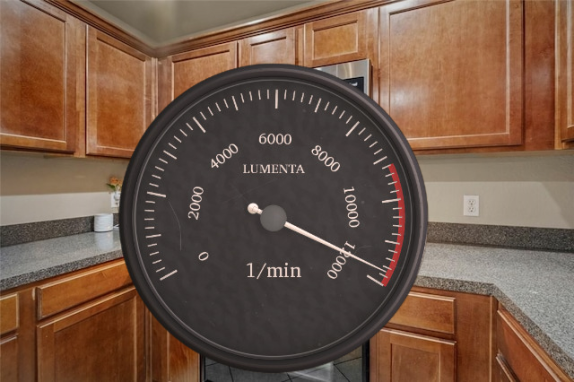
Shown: 11700
